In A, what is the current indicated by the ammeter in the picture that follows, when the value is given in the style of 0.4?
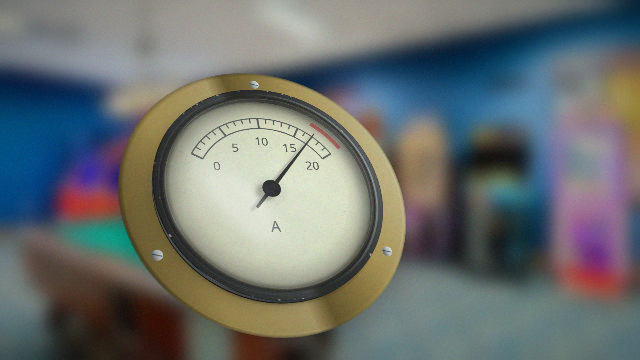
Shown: 17
